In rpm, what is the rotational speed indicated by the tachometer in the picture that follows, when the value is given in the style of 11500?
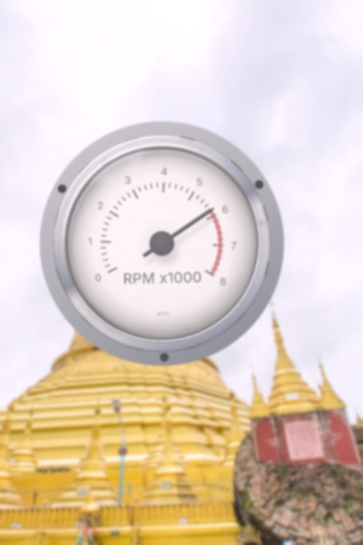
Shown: 5800
